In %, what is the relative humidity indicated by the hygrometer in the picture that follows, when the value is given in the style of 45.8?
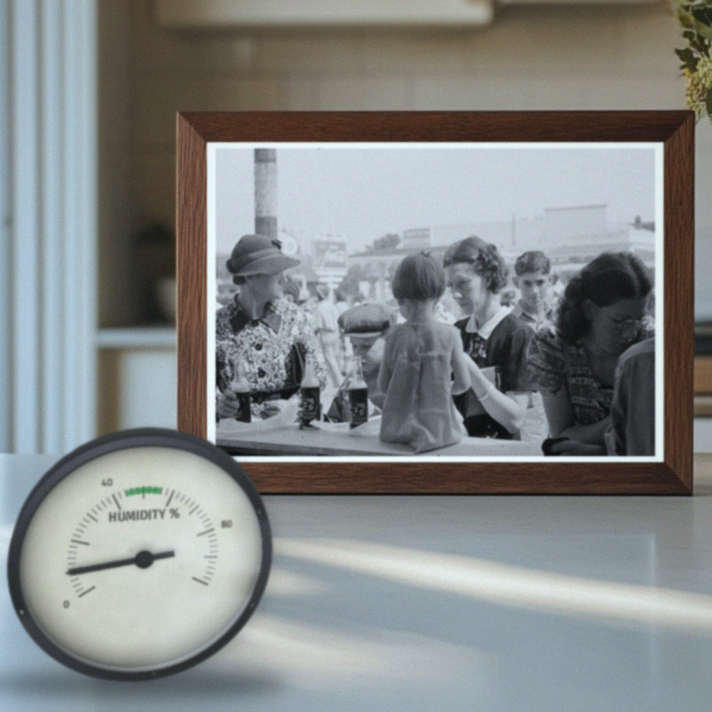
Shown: 10
